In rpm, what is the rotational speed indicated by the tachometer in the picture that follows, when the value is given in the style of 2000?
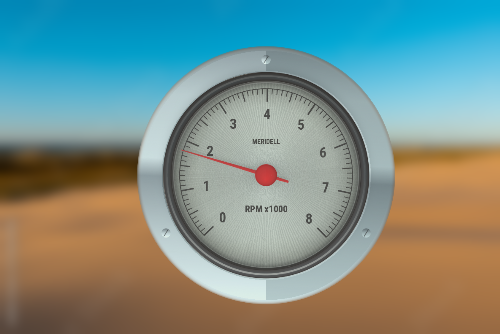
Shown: 1800
